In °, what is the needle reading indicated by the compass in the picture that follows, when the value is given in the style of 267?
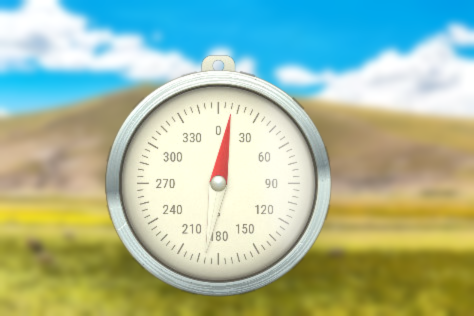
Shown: 10
